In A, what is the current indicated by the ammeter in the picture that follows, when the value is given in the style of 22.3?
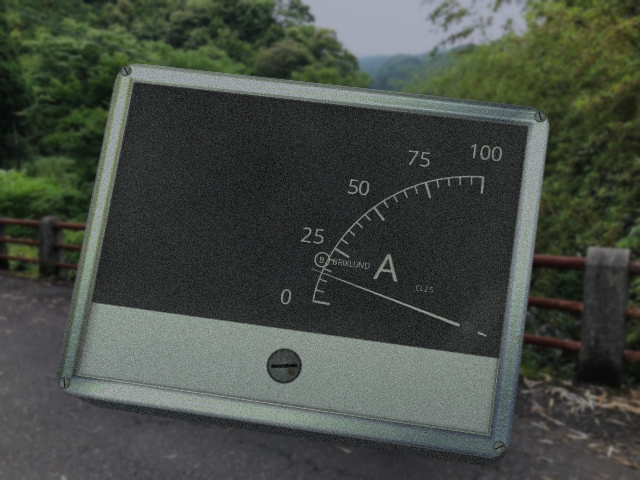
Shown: 12.5
